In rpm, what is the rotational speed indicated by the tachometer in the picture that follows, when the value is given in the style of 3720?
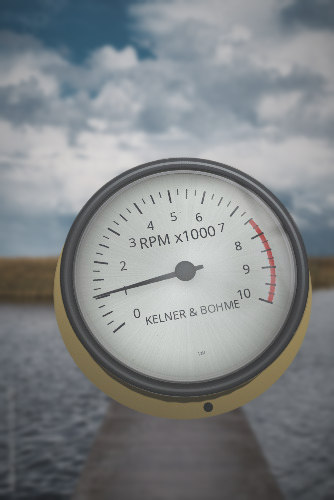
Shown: 1000
